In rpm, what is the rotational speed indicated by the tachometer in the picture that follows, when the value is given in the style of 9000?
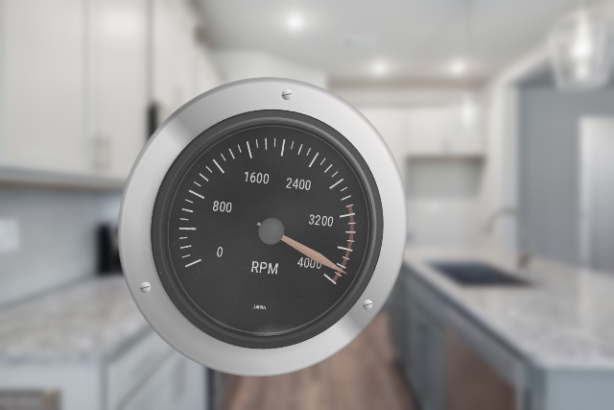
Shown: 3850
